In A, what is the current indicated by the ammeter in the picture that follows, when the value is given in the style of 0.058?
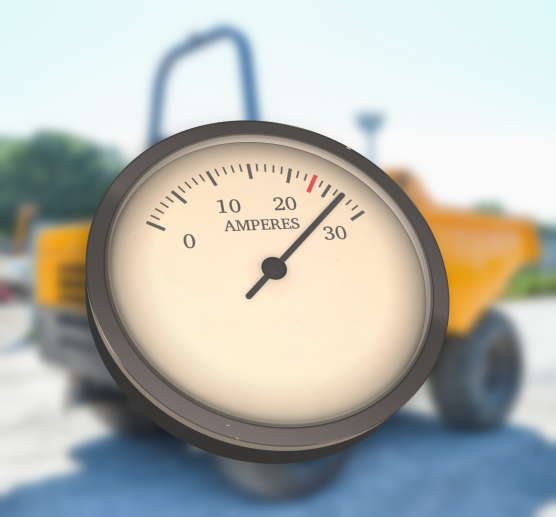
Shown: 27
